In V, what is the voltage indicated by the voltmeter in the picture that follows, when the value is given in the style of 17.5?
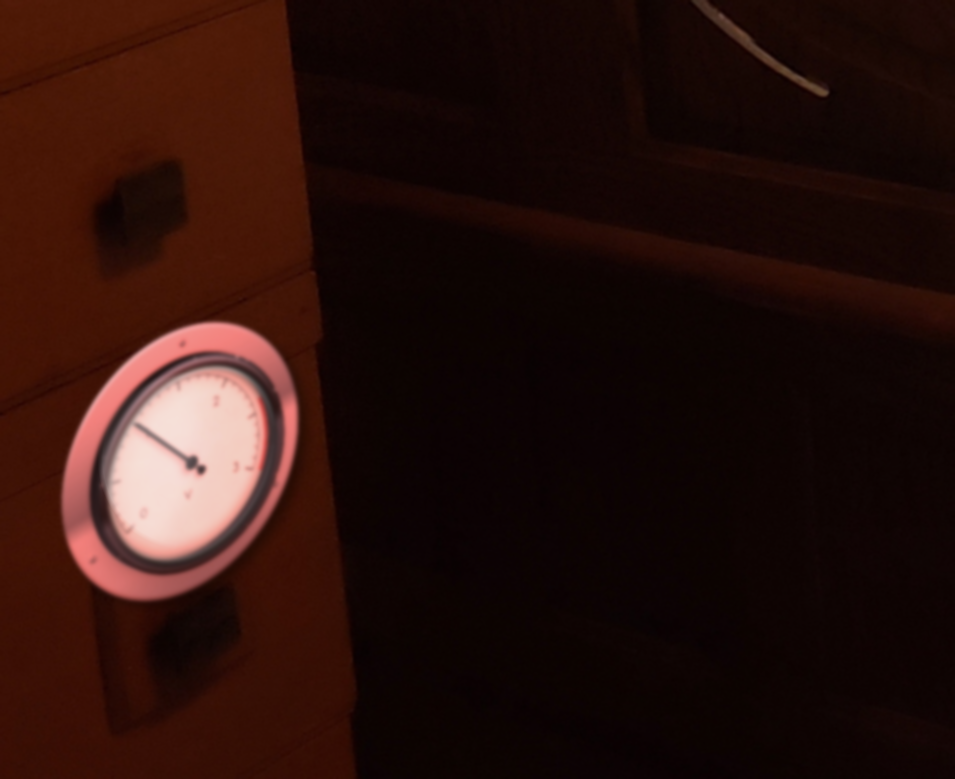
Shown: 1
